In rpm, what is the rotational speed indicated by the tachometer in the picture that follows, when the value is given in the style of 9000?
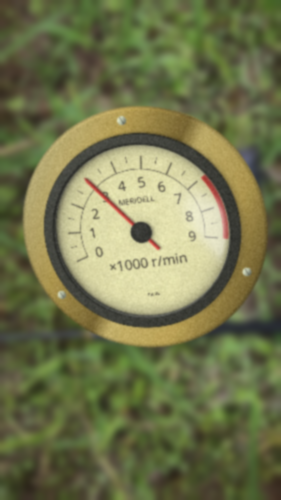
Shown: 3000
